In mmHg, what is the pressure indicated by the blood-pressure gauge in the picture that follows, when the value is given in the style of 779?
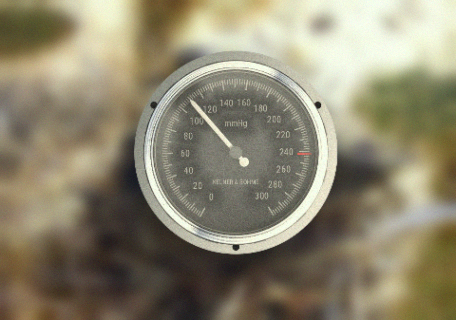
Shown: 110
